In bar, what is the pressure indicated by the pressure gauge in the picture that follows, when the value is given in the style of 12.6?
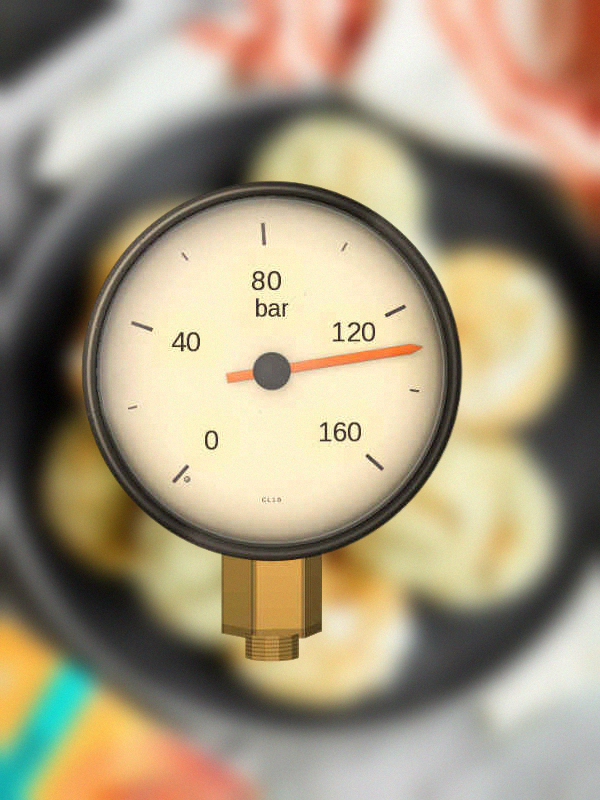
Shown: 130
